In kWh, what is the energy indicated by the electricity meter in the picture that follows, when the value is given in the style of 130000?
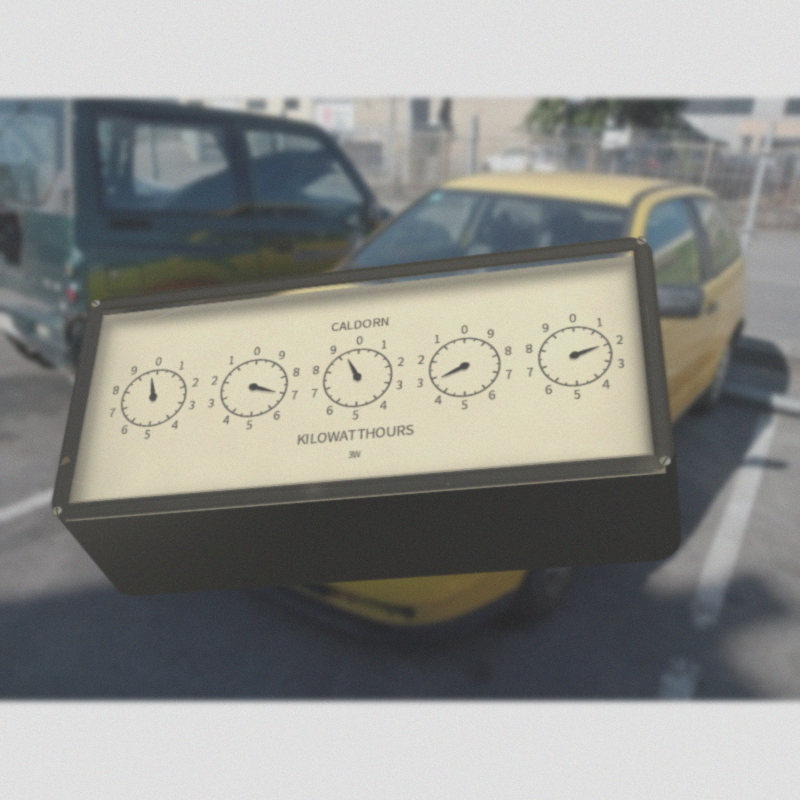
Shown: 96932
